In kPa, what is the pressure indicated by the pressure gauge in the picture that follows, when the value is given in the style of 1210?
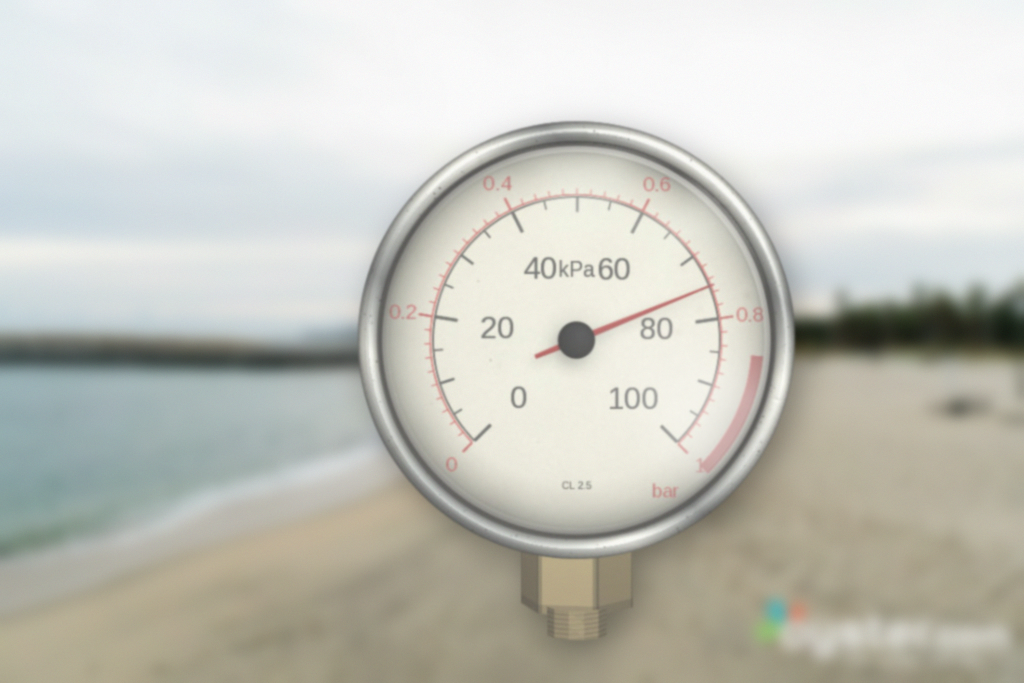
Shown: 75
